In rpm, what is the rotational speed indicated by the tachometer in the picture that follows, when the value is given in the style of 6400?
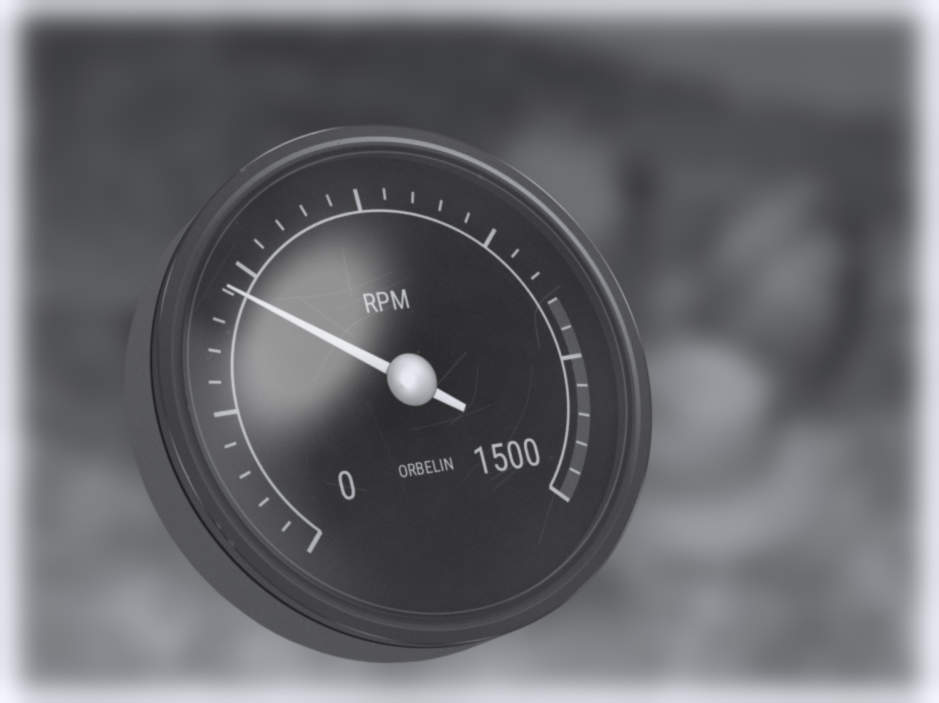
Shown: 450
